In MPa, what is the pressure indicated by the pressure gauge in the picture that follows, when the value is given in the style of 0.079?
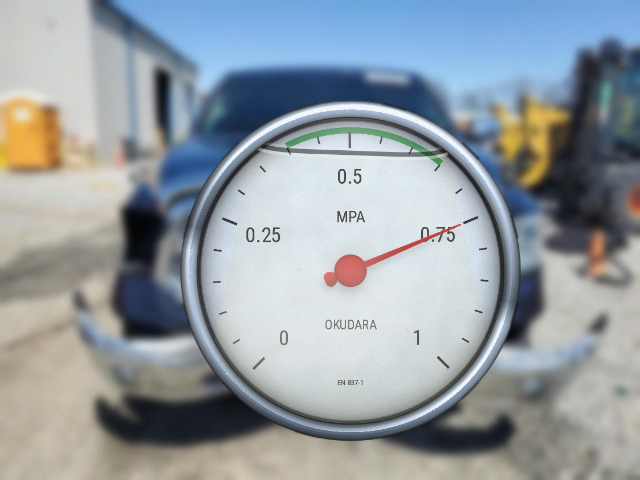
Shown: 0.75
